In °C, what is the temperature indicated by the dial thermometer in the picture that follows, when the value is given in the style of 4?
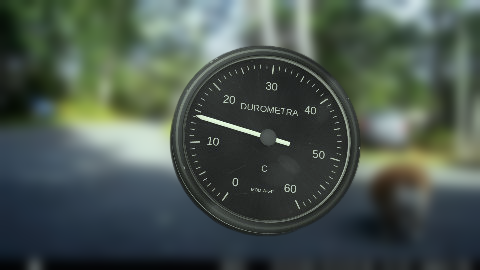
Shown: 14
